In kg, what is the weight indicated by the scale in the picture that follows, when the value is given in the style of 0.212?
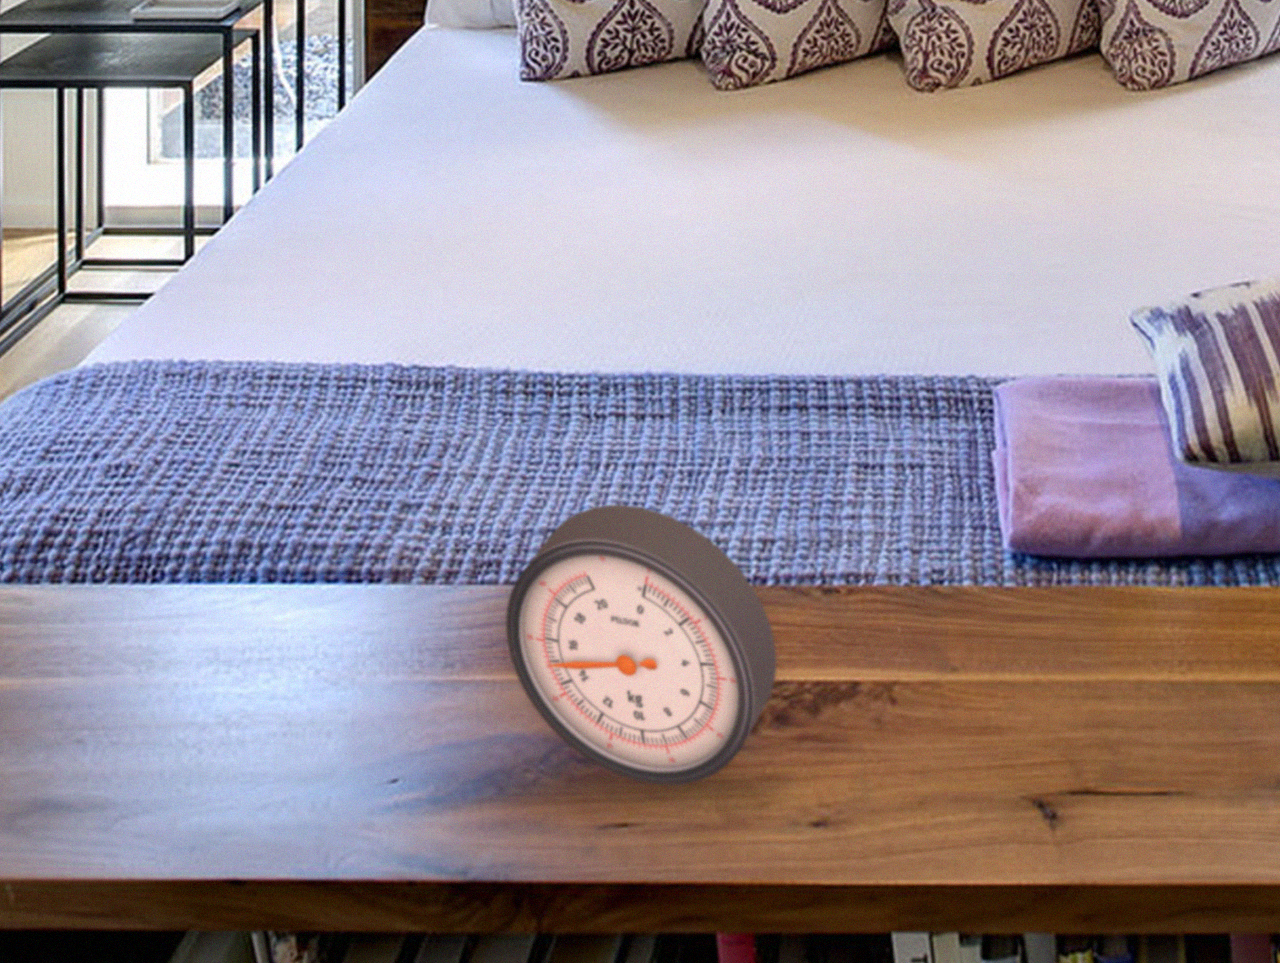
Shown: 15
